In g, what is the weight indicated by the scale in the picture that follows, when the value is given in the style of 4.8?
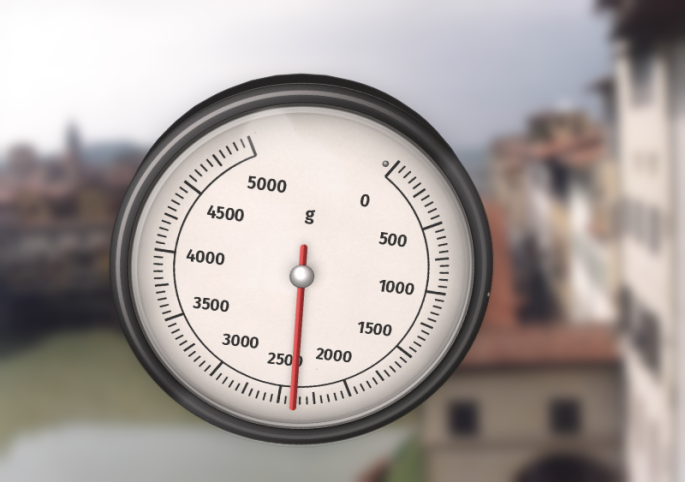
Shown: 2400
